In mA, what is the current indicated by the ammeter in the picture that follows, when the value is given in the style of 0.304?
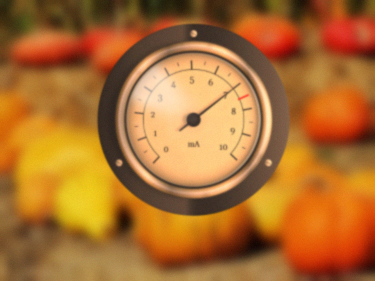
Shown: 7
